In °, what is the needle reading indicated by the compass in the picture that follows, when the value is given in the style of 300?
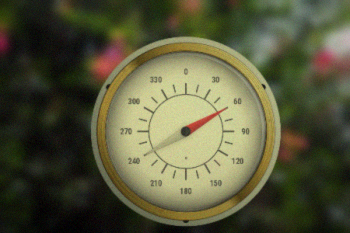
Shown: 60
